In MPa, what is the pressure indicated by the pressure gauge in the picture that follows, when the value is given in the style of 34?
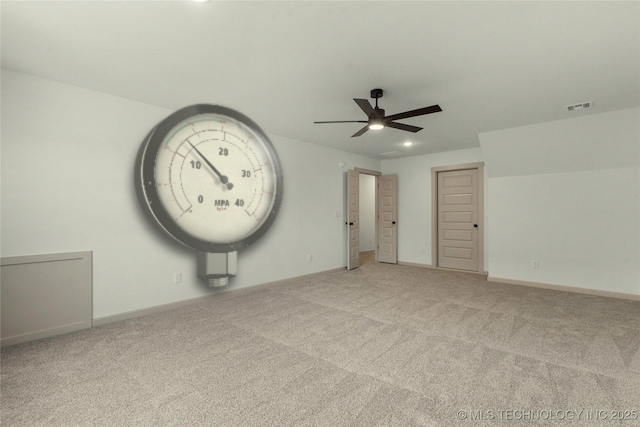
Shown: 12.5
